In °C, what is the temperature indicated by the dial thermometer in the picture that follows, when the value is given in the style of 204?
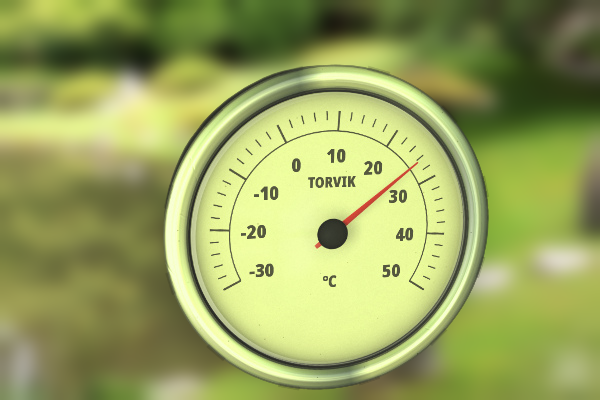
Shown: 26
